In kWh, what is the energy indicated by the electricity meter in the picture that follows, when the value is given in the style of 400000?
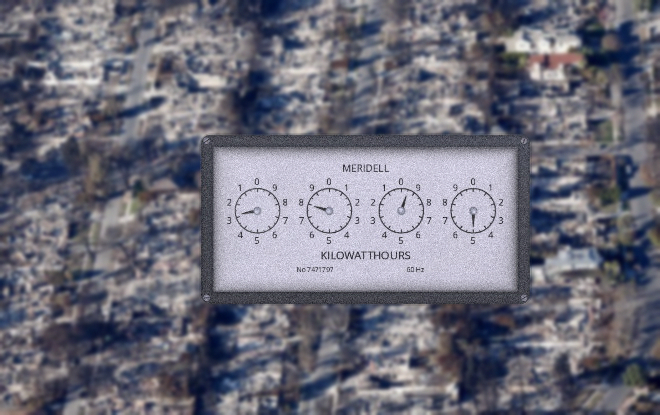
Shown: 2795
